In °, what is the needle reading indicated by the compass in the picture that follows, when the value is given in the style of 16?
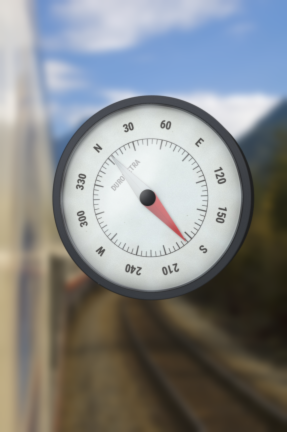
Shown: 185
